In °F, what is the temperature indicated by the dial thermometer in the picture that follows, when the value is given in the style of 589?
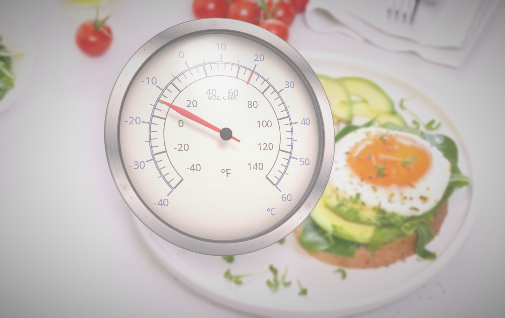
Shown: 8
